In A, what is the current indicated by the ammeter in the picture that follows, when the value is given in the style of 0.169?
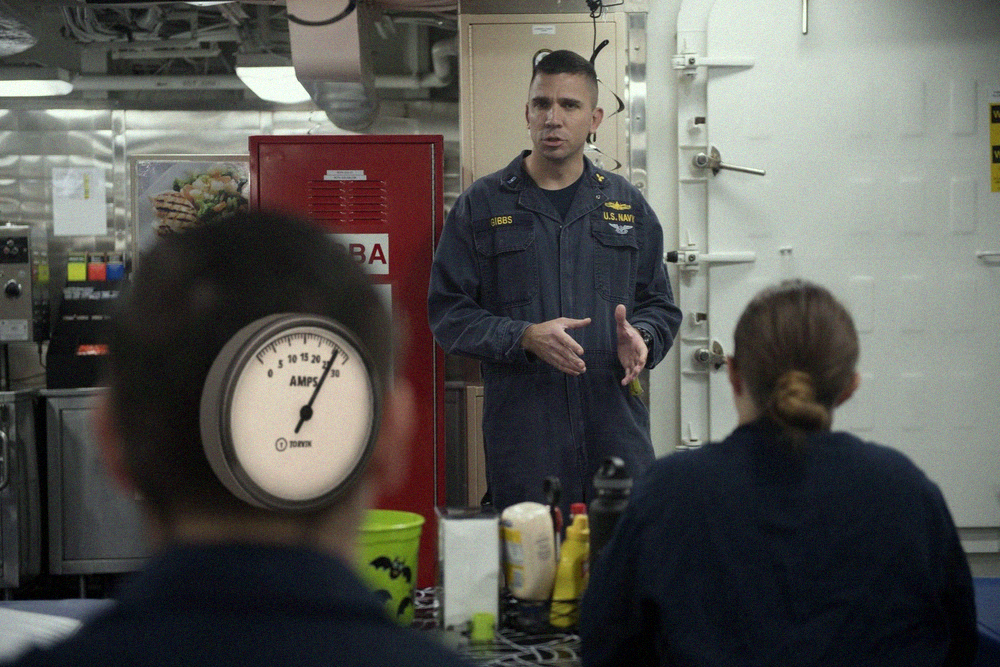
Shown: 25
